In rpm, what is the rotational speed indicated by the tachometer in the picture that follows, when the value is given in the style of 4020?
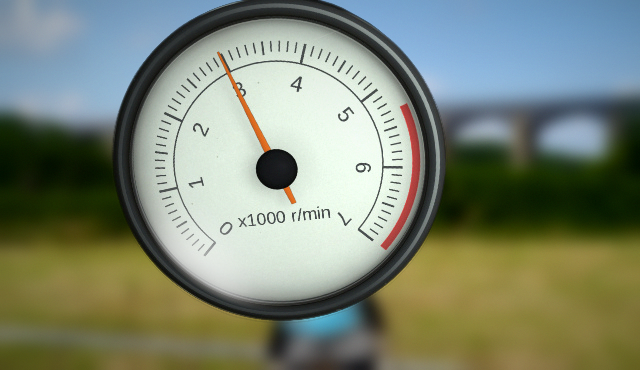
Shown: 3000
